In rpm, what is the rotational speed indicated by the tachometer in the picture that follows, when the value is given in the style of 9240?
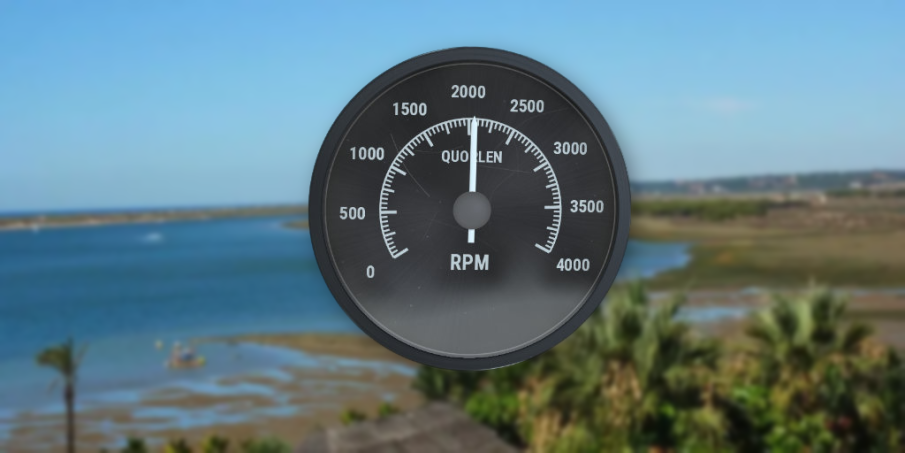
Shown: 2050
